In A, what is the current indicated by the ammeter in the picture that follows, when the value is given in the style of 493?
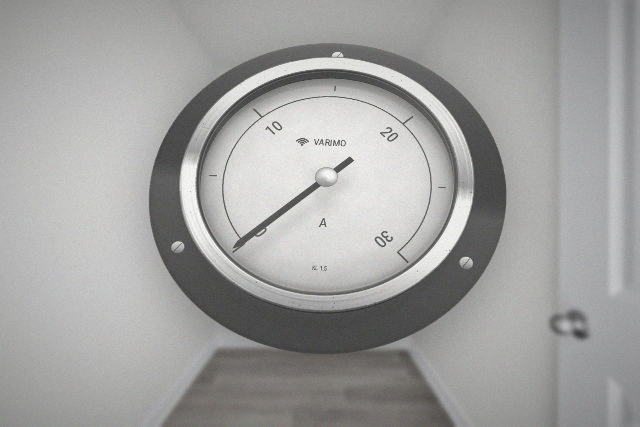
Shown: 0
